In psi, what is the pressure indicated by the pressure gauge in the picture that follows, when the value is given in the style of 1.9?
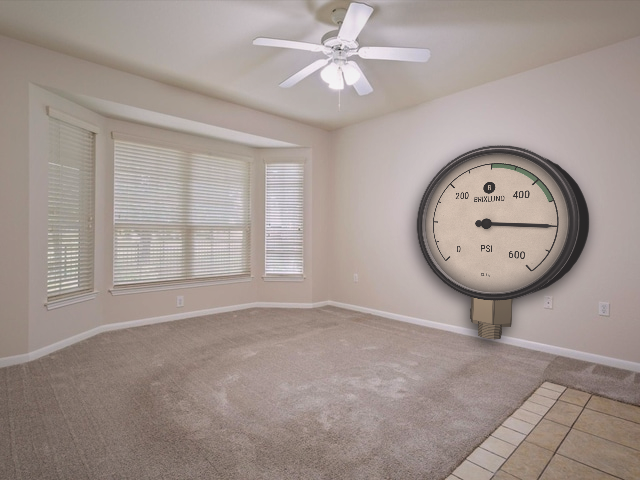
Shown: 500
